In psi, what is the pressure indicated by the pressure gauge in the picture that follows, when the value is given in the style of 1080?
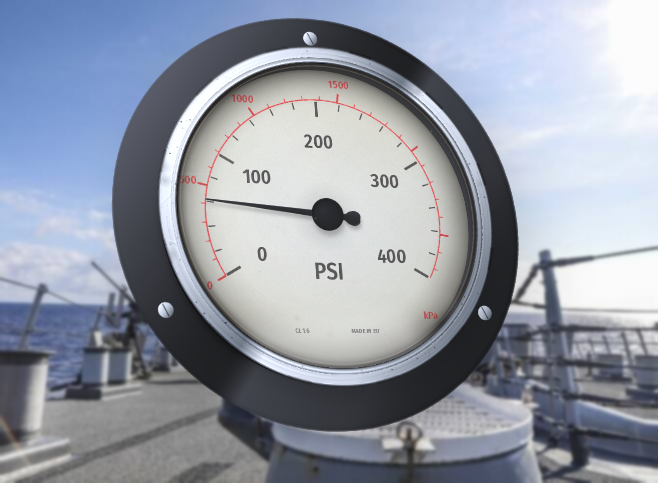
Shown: 60
